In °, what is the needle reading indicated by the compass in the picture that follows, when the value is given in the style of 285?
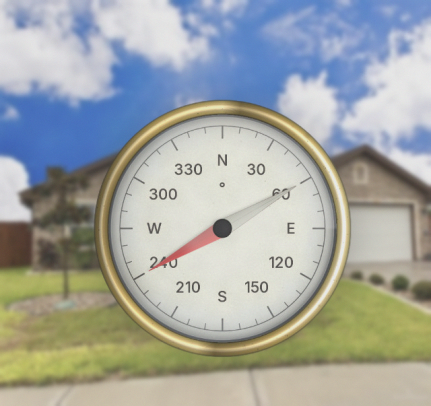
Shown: 240
